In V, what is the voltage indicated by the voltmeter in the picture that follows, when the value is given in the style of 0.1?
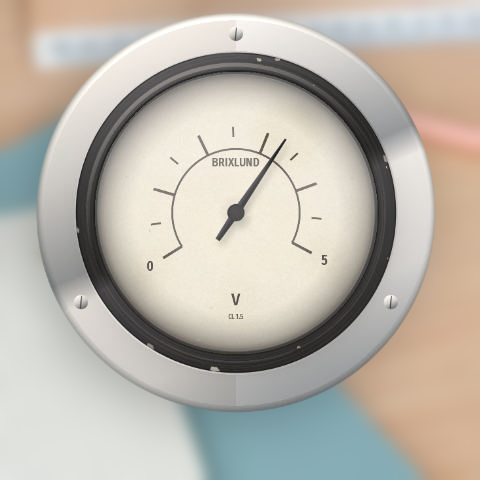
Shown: 3.25
